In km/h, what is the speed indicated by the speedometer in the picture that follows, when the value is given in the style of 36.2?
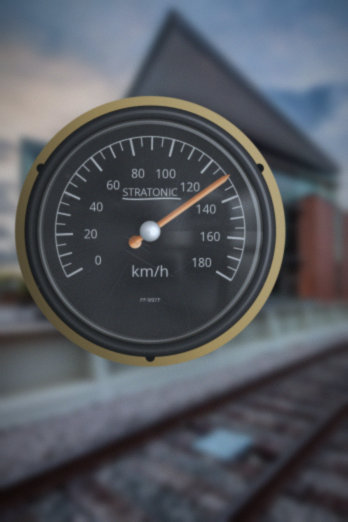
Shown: 130
